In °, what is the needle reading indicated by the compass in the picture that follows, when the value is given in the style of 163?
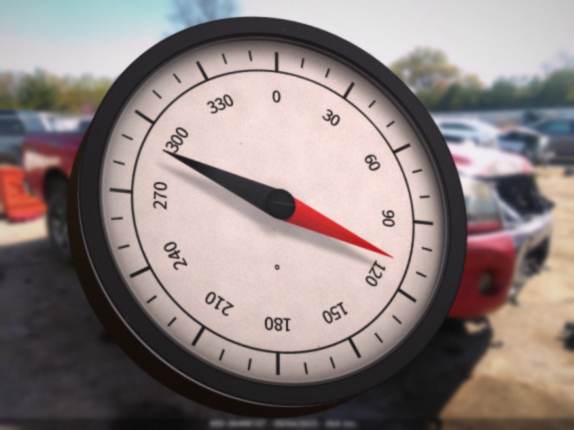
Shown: 110
